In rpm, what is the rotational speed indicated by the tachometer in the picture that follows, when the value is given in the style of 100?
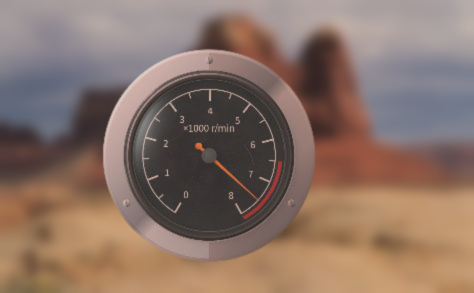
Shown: 7500
